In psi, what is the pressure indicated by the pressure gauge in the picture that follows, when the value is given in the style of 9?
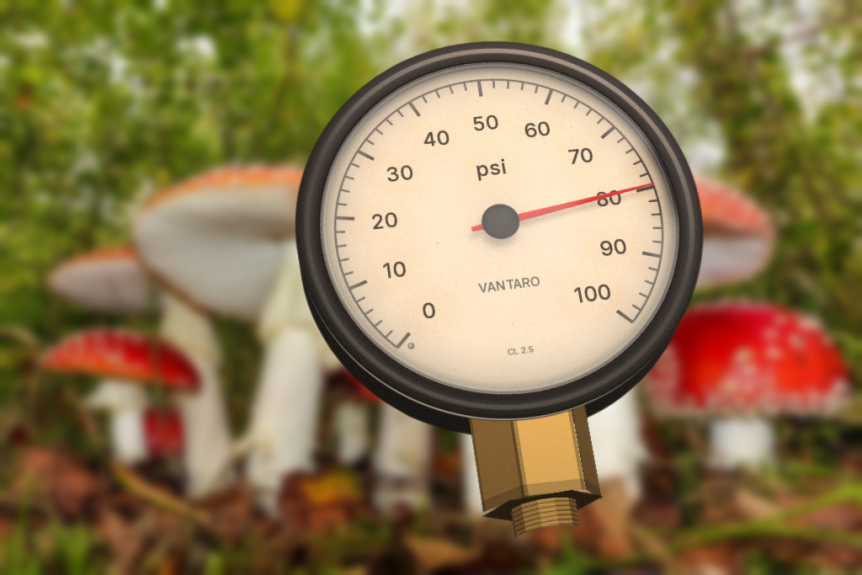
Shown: 80
